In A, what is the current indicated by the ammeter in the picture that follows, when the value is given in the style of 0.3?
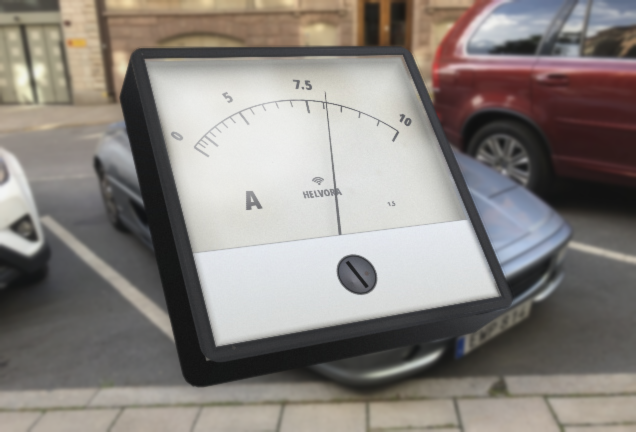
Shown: 8
